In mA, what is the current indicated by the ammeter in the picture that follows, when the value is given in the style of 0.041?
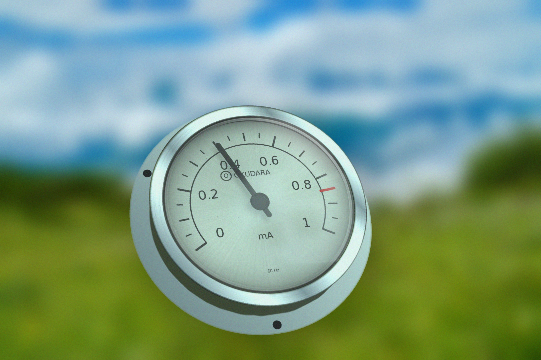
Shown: 0.4
